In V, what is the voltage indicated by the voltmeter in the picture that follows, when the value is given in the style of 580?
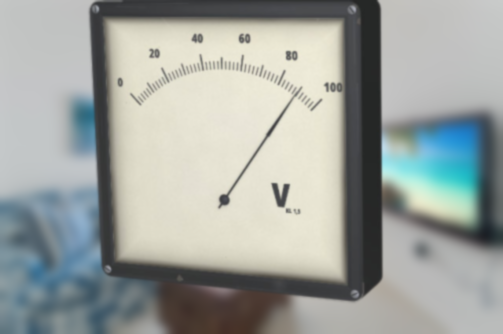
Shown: 90
